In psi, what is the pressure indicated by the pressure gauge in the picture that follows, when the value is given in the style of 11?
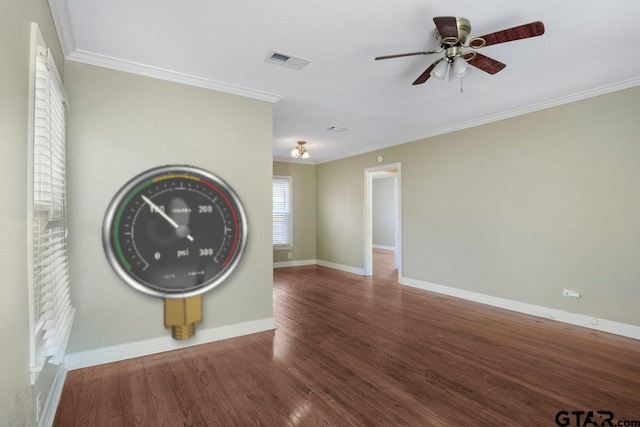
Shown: 100
